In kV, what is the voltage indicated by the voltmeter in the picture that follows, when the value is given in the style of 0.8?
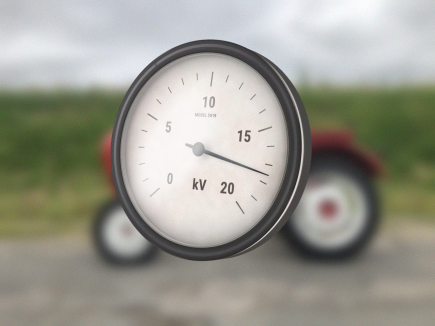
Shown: 17.5
